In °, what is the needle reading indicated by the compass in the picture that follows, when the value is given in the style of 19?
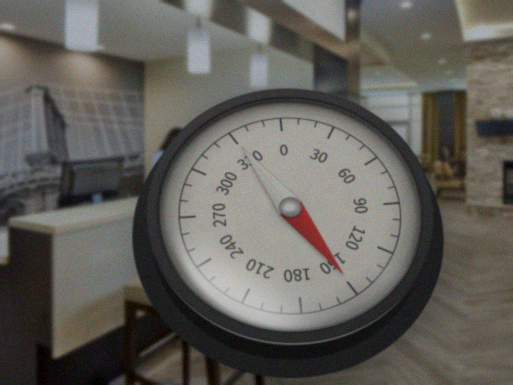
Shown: 150
